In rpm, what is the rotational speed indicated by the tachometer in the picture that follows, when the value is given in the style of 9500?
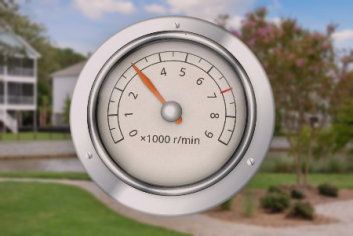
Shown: 3000
